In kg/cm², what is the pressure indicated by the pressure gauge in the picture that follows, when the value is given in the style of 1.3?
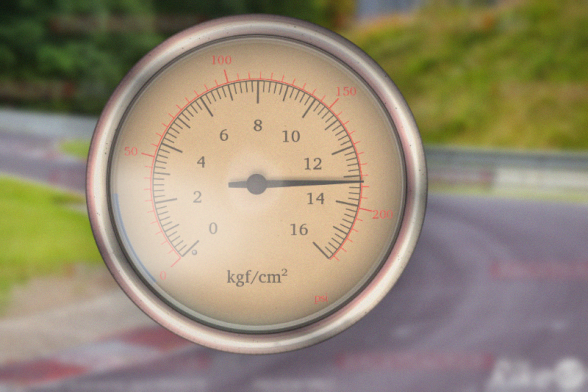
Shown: 13.2
